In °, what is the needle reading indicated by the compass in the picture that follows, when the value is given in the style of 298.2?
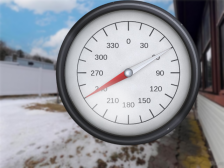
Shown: 240
